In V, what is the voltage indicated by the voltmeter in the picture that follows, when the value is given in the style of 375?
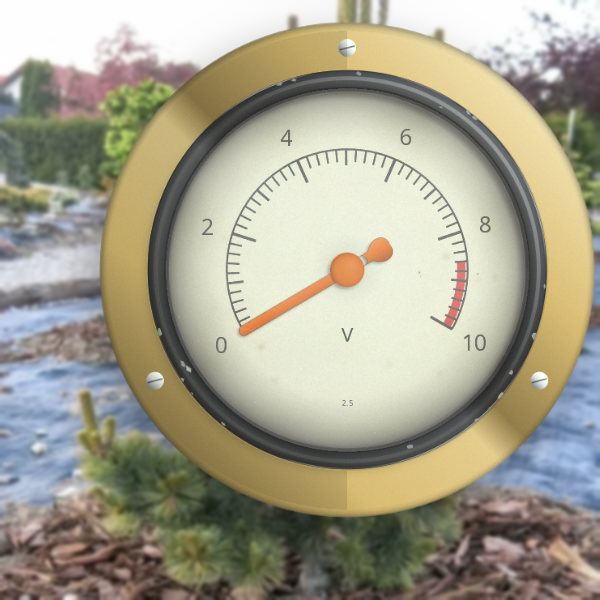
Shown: 0
